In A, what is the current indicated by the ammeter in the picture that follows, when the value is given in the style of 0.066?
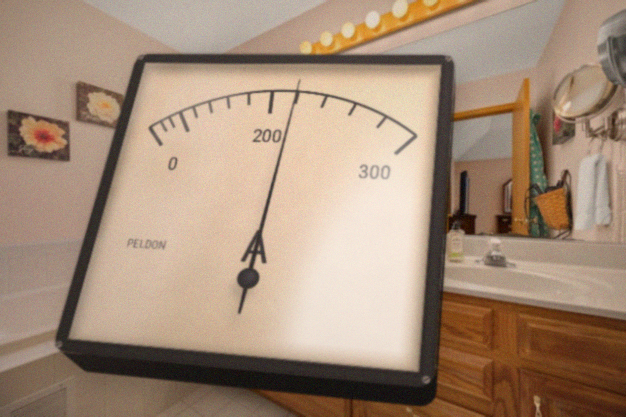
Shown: 220
